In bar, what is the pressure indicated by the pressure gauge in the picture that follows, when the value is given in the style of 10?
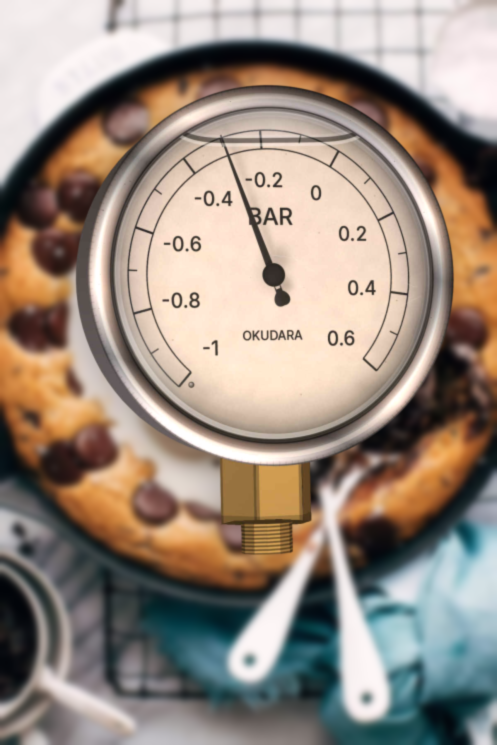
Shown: -0.3
